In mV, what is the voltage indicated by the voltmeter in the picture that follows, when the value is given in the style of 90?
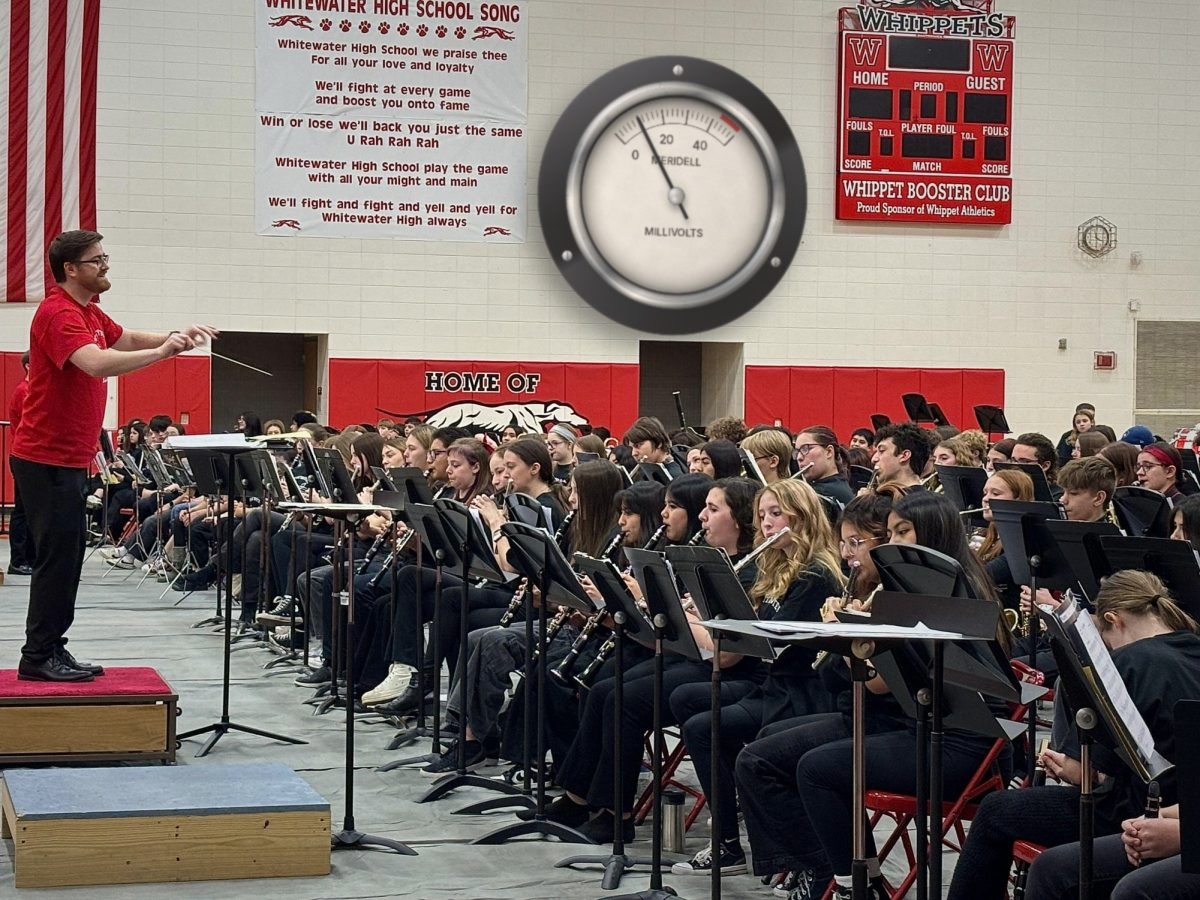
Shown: 10
